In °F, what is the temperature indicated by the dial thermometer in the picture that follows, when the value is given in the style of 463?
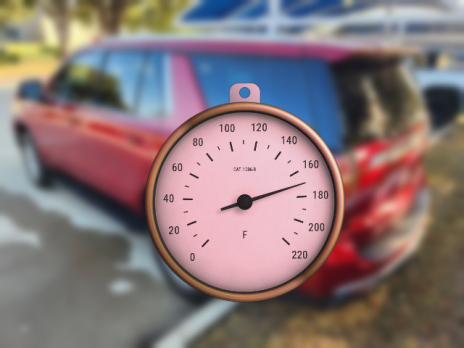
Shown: 170
